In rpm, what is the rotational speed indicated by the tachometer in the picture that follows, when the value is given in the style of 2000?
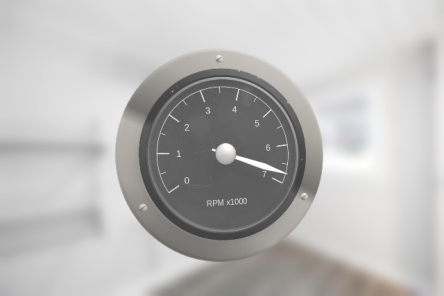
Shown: 6750
